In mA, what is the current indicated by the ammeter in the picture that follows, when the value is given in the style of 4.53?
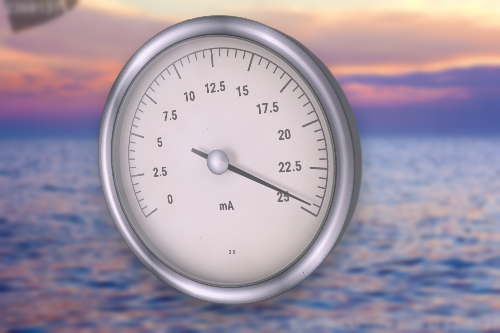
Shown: 24.5
